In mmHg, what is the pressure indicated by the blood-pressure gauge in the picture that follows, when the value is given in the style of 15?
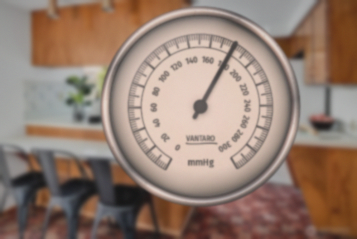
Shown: 180
